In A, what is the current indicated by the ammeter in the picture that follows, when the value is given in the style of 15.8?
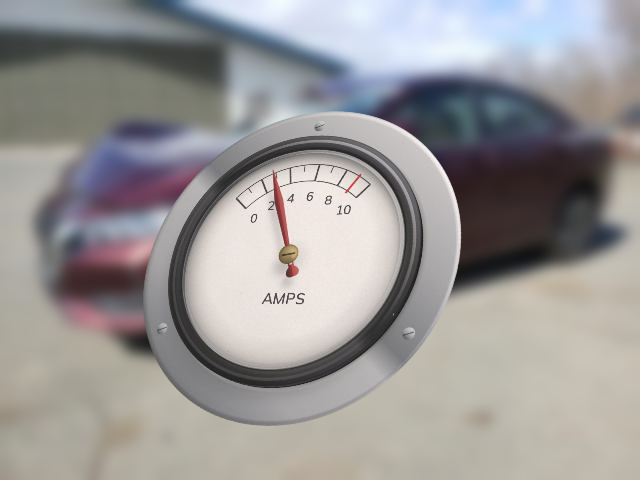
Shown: 3
